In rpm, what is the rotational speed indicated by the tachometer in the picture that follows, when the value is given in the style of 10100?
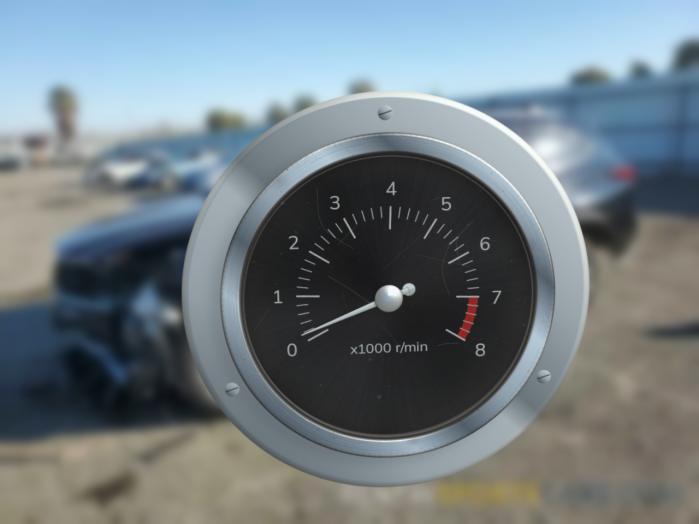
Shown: 200
